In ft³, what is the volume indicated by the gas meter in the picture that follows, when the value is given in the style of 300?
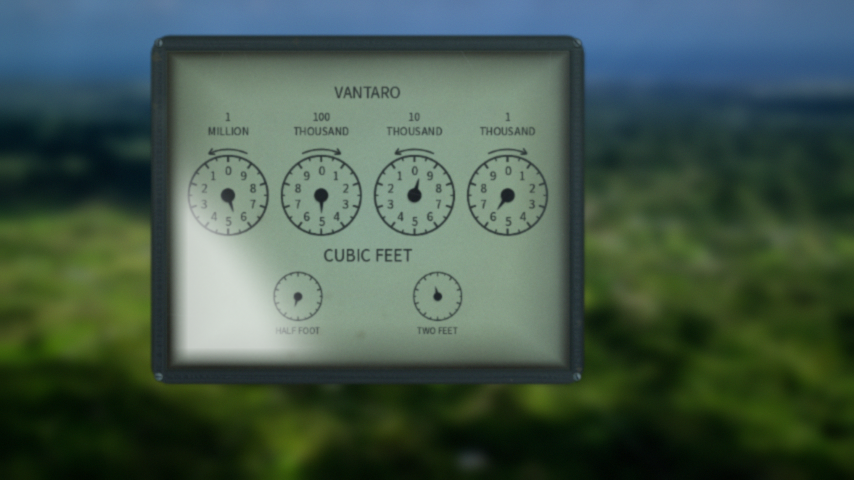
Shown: 549600
